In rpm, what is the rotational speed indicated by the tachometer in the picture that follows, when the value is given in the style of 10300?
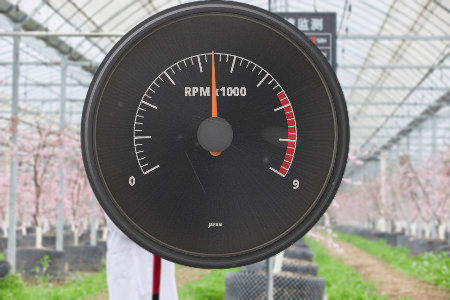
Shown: 4400
